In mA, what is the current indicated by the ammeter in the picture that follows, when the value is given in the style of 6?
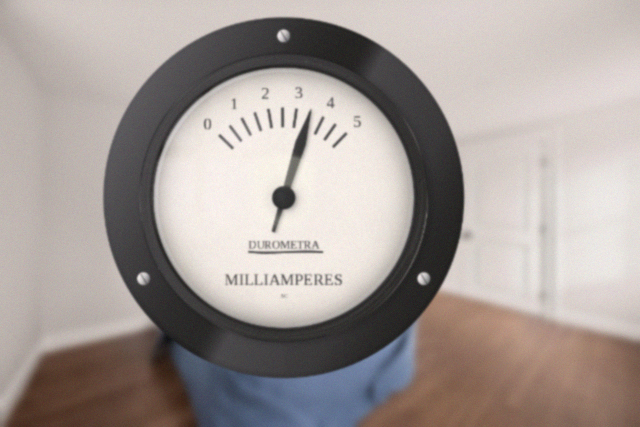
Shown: 3.5
